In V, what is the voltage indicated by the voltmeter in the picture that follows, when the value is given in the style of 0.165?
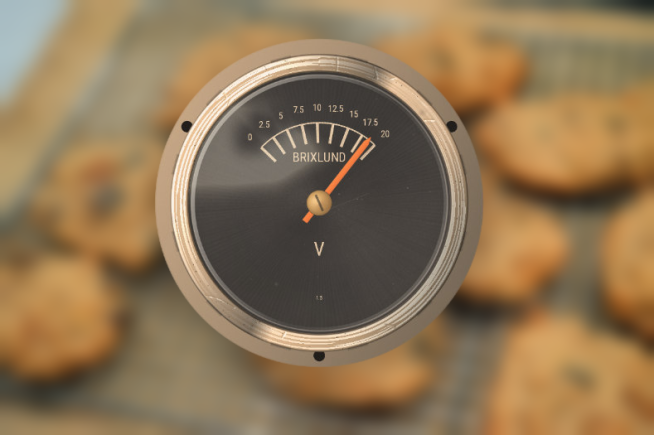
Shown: 18.75
